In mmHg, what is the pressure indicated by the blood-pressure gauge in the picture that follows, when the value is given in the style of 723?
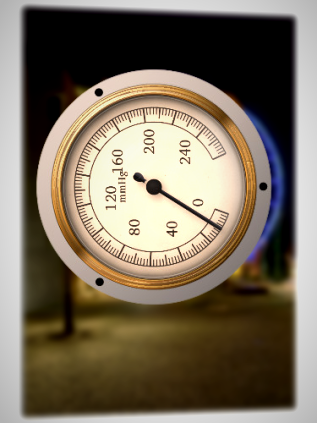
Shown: 10
